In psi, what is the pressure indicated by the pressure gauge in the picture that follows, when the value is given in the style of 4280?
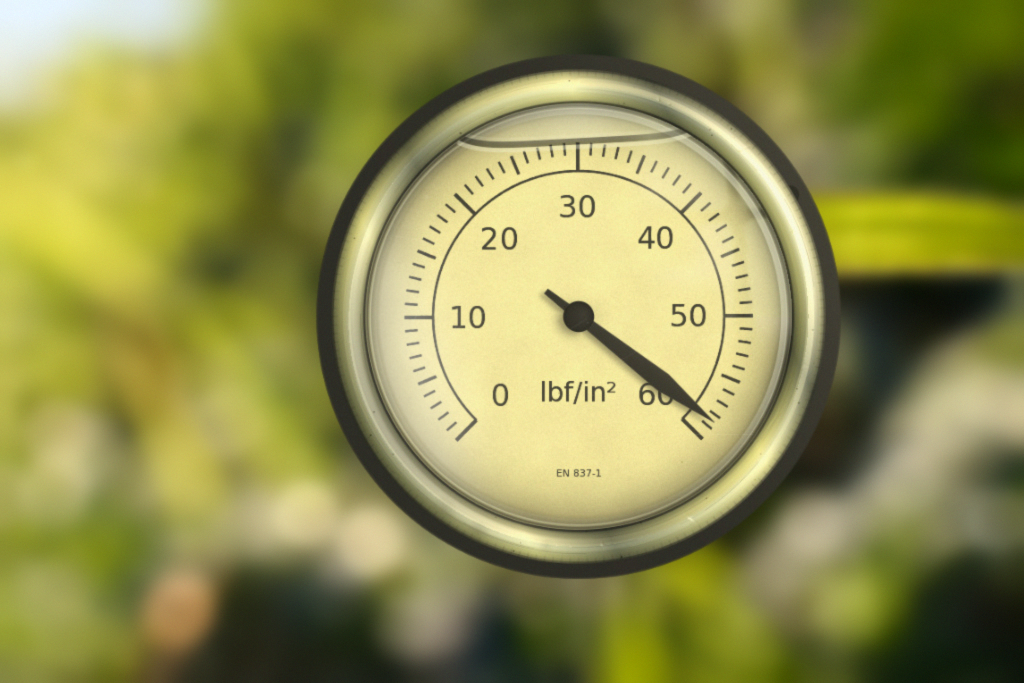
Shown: 58.5
